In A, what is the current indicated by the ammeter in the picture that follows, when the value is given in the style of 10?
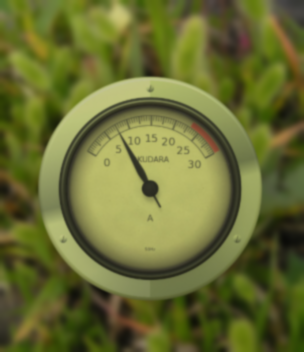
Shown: 7.5
